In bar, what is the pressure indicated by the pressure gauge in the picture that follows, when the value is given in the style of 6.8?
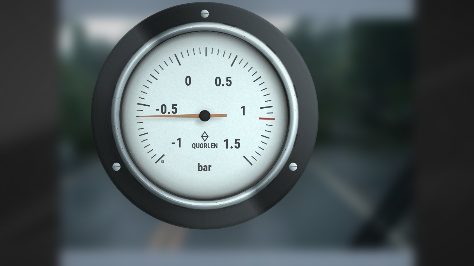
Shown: -0.6
